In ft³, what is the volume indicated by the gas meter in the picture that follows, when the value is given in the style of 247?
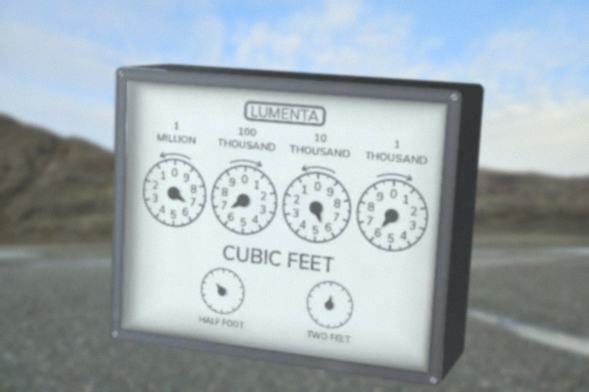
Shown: 665600
